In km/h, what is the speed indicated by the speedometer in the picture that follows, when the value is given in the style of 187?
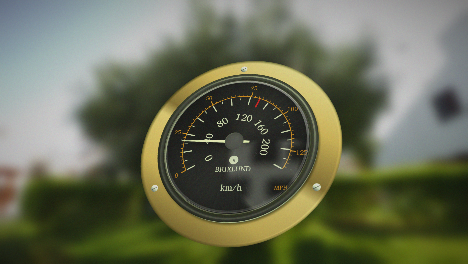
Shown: 30
